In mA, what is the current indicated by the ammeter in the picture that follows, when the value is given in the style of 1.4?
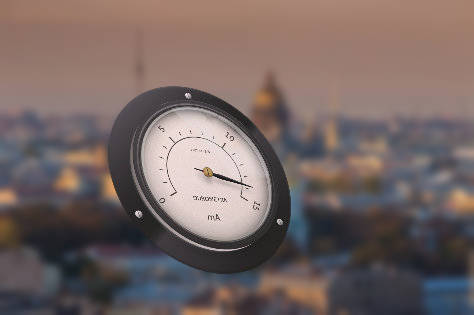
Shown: 14
